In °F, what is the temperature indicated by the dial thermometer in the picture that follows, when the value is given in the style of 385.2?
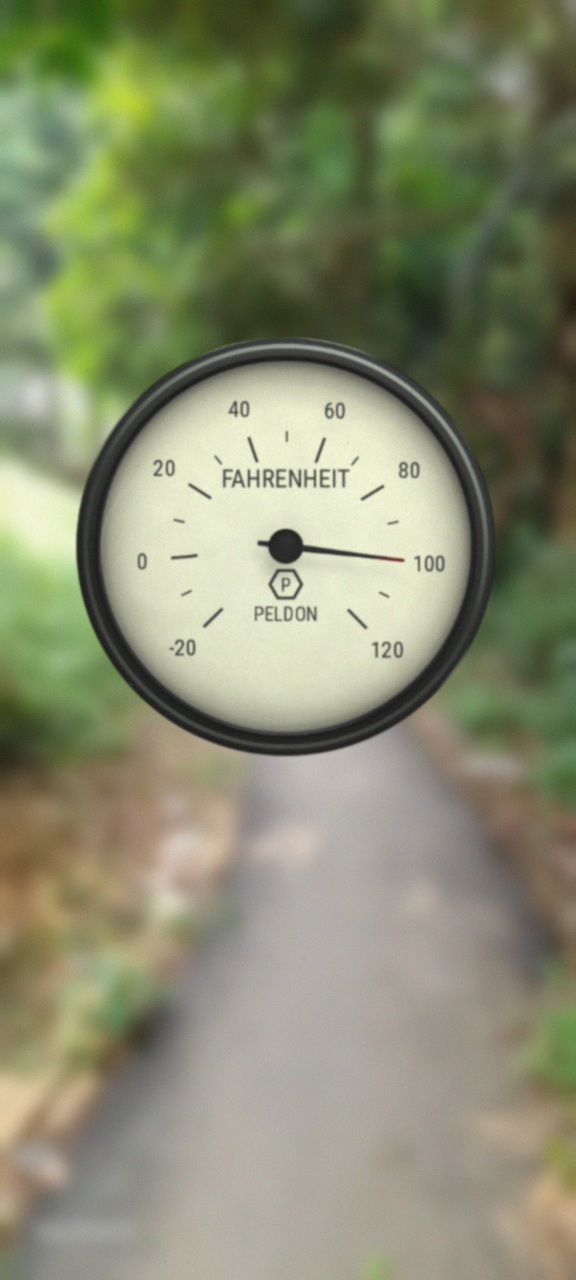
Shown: 100
